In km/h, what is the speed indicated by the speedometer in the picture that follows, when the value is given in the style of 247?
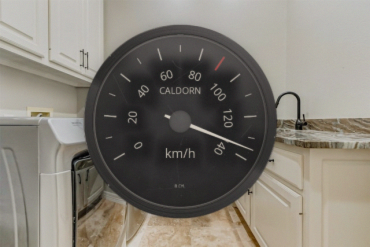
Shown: 135
